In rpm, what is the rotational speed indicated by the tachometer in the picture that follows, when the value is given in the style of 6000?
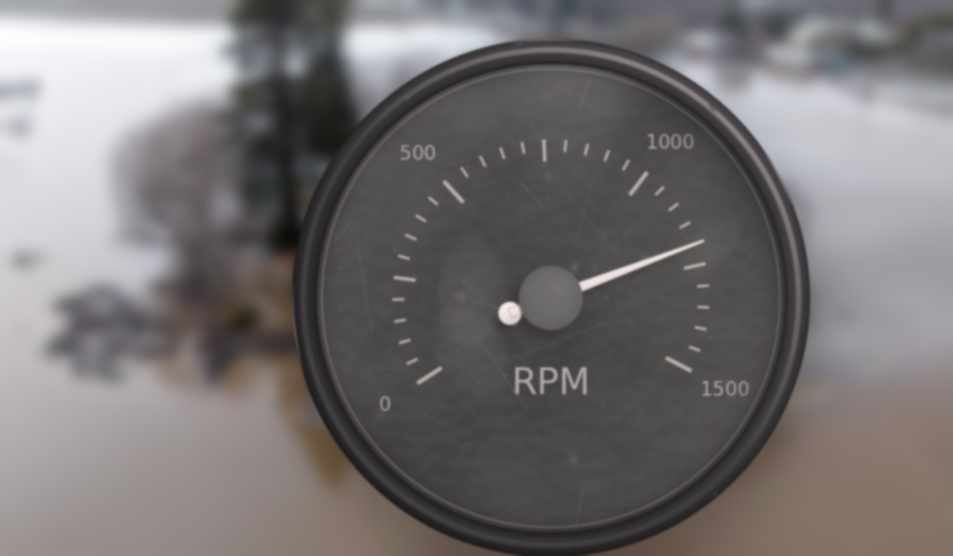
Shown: 1200
